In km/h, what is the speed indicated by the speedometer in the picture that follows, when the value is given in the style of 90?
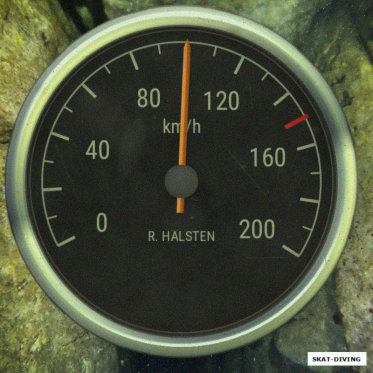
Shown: 100
